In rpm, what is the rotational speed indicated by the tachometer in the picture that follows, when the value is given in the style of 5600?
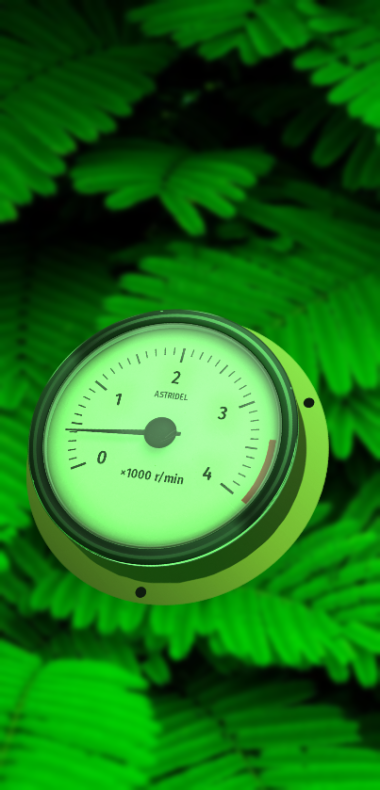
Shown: 400
